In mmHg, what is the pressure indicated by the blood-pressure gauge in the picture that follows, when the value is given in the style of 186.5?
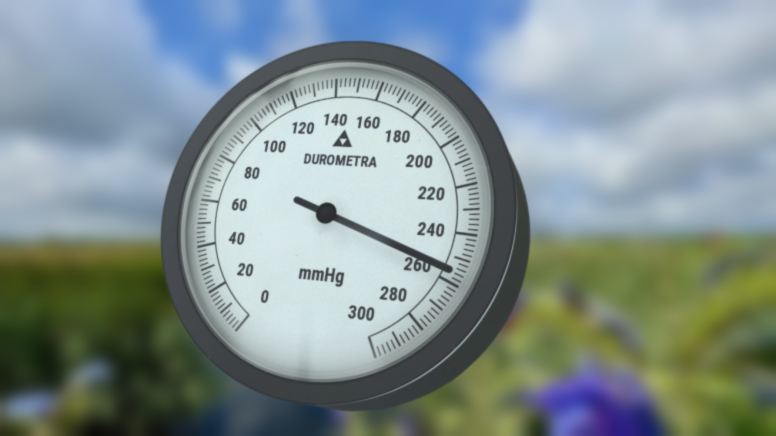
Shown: 256
